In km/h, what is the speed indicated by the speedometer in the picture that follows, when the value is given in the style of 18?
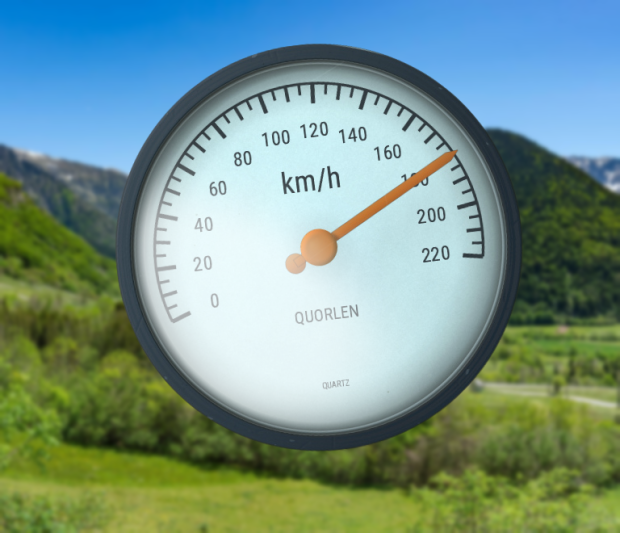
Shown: 180
